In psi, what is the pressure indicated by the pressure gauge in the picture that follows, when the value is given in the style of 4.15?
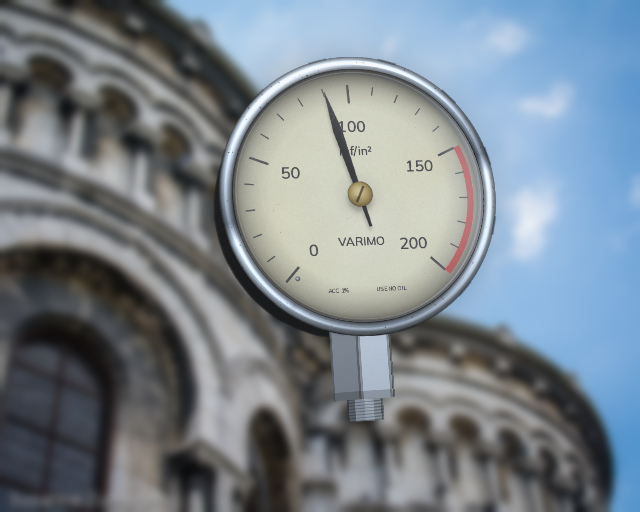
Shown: 90
